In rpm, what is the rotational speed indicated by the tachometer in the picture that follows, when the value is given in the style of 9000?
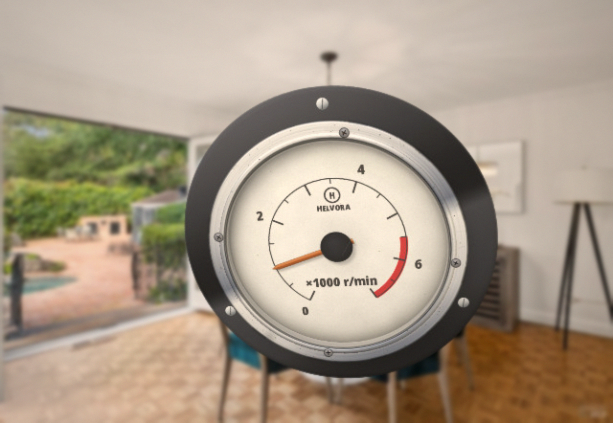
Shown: 1000
